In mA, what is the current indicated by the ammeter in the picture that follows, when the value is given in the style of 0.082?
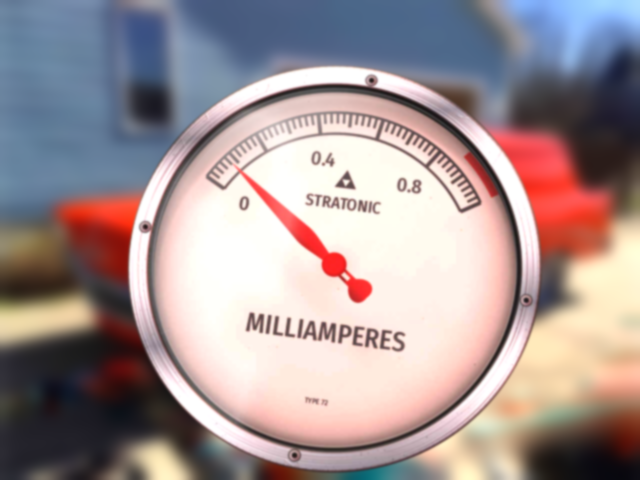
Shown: 0.08
